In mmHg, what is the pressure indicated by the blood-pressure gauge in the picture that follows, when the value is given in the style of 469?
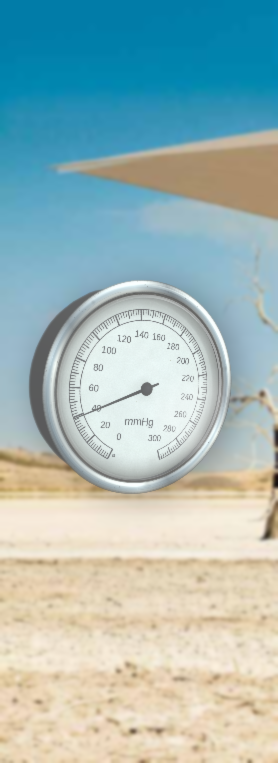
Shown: 40
